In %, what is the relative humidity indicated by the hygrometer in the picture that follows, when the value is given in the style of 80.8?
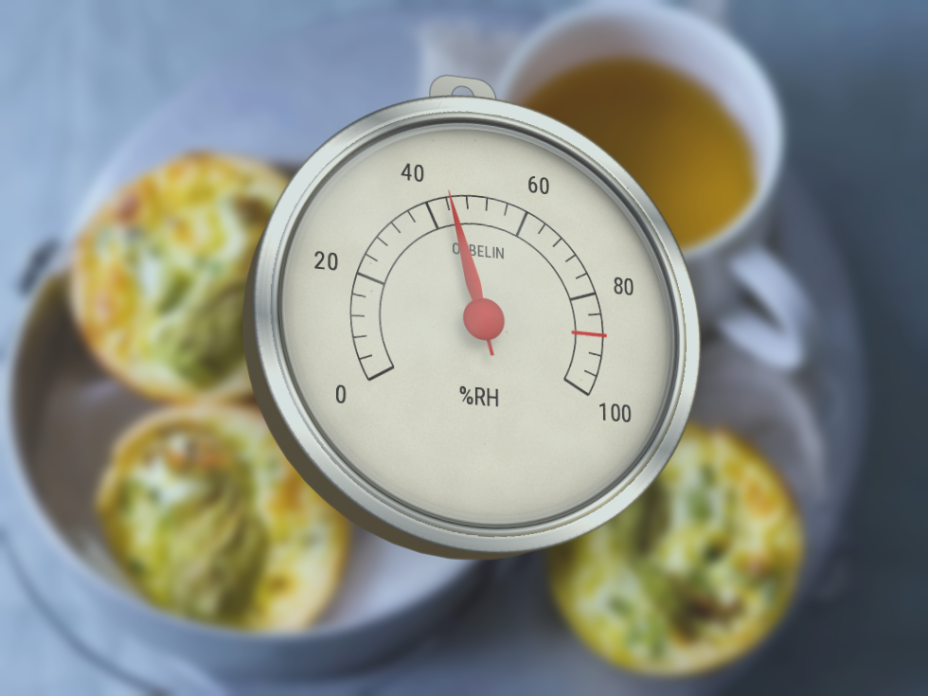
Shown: 44
